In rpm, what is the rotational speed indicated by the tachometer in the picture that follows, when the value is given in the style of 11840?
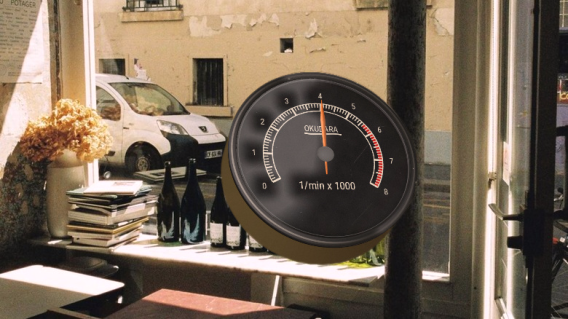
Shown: 4000
